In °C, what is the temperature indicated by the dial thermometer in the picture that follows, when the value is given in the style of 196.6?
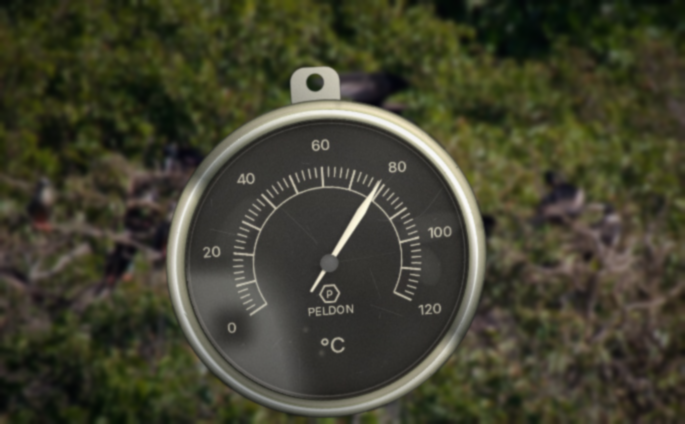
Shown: 78
